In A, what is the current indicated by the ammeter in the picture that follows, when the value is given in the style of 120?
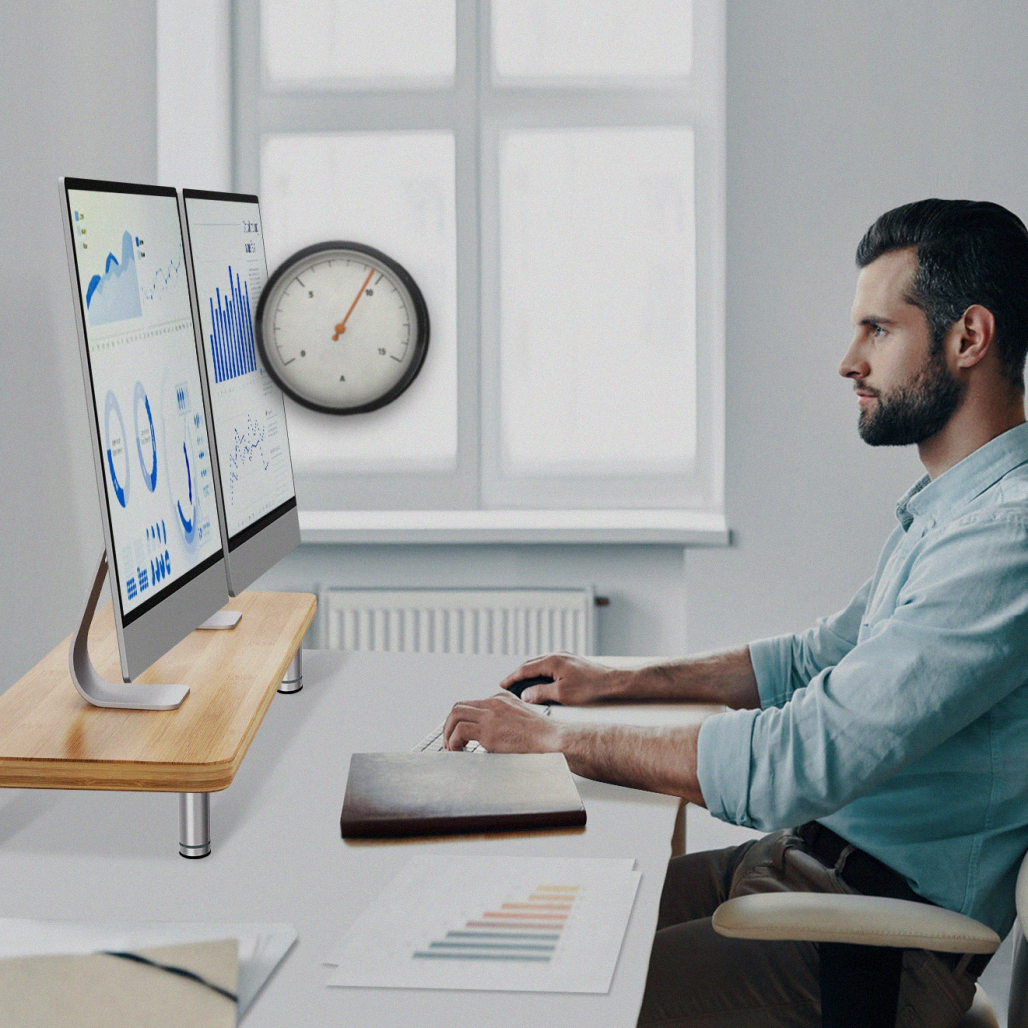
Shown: 9.5
